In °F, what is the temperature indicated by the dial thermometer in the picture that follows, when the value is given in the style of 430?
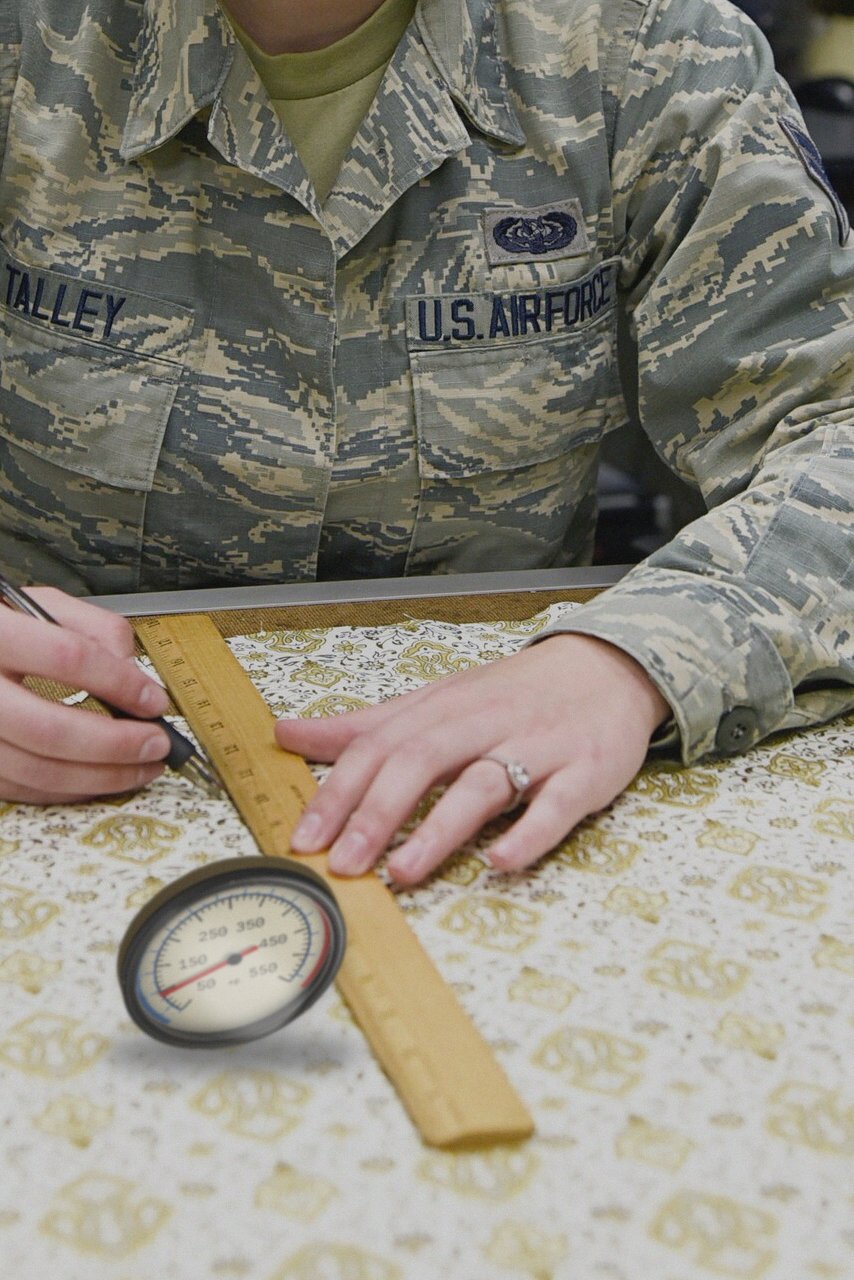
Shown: 100
